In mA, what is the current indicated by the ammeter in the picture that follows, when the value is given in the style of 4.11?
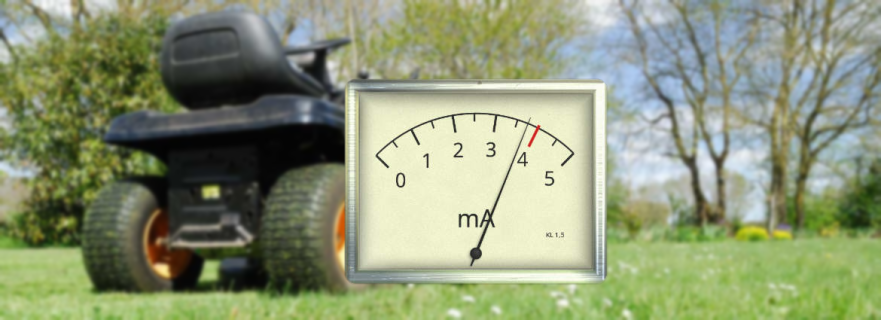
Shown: 3.75
